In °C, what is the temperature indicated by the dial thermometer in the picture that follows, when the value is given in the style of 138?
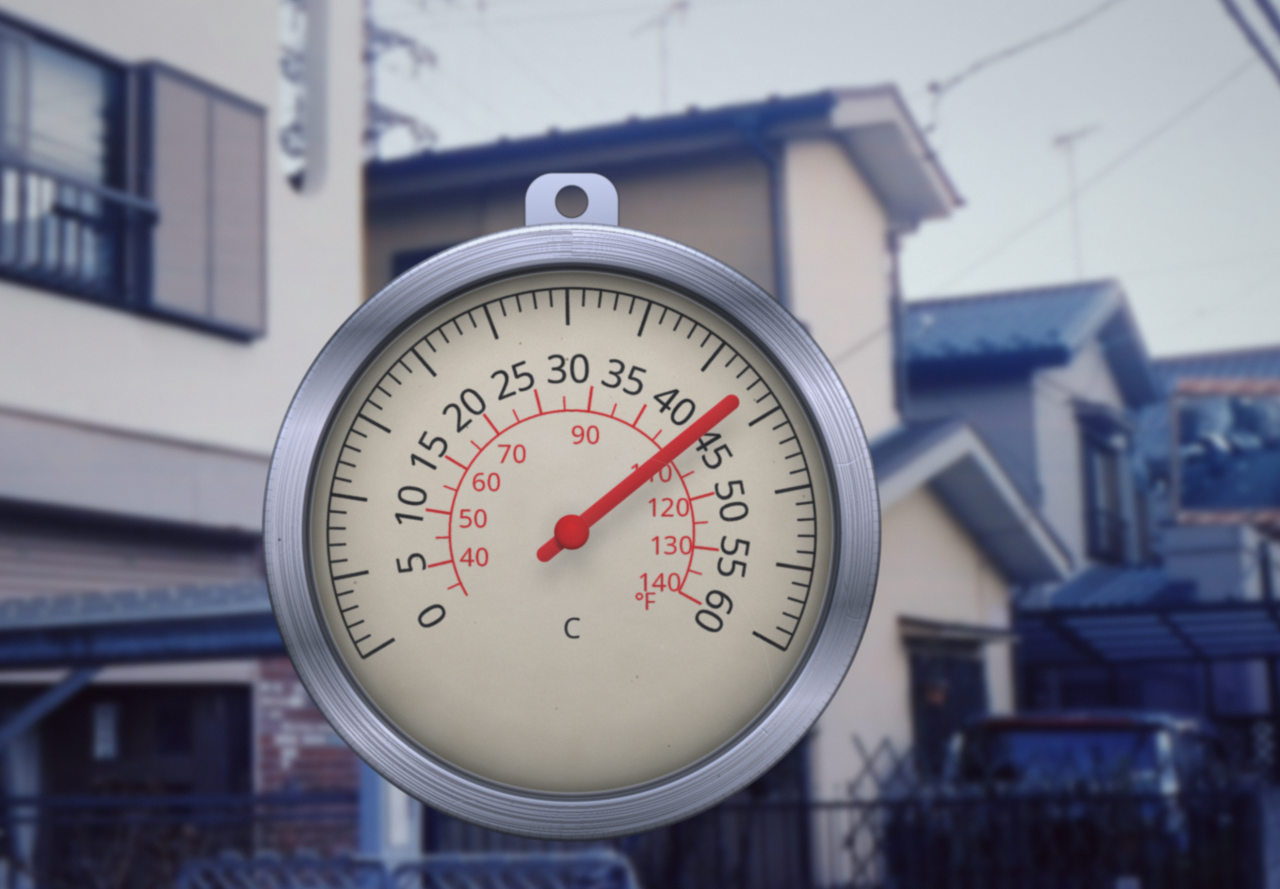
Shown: 43
